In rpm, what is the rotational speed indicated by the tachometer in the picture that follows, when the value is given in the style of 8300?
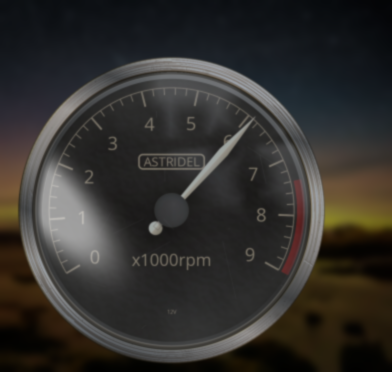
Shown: 6100
